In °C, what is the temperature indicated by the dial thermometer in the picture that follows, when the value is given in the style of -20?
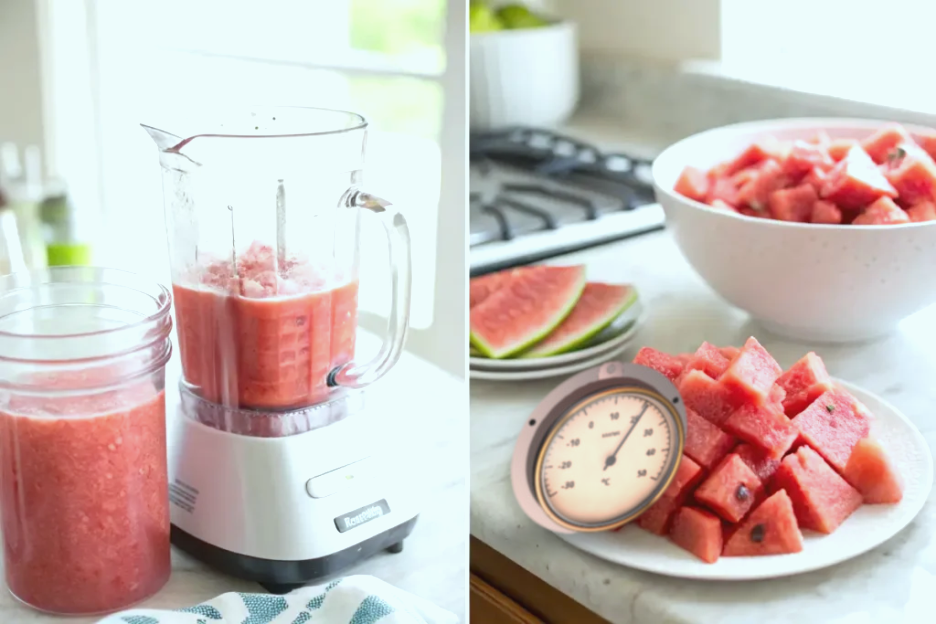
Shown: 20
